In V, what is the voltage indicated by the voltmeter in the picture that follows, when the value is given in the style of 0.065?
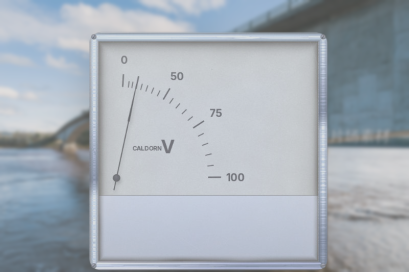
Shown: 25
